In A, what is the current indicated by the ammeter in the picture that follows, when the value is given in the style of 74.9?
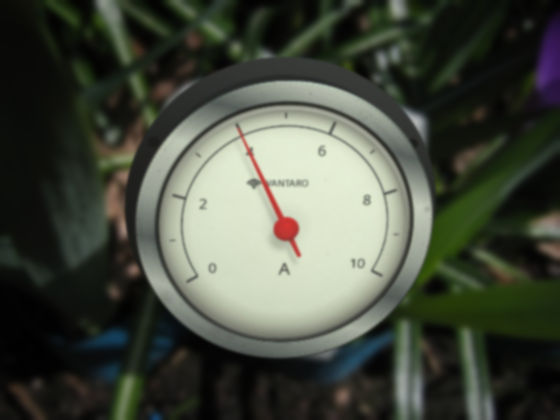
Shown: 4
